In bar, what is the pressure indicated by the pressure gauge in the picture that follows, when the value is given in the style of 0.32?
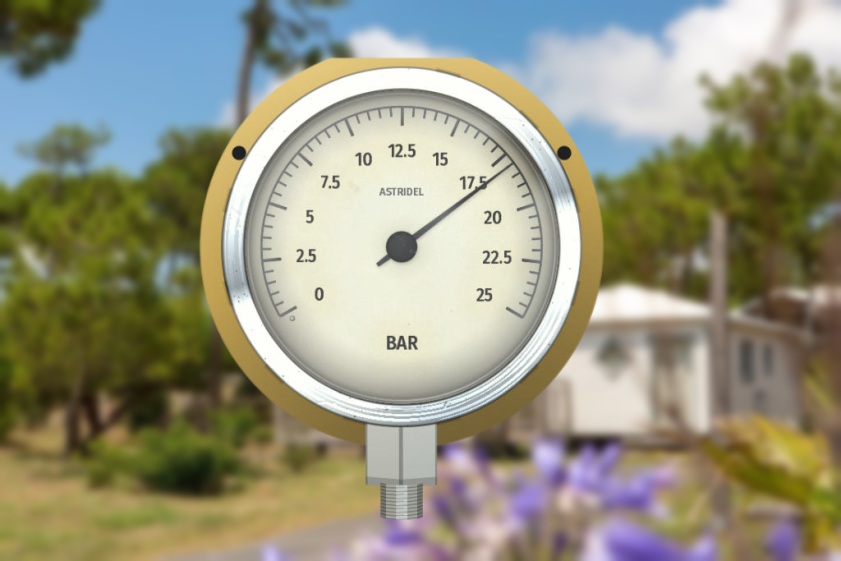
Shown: 18
